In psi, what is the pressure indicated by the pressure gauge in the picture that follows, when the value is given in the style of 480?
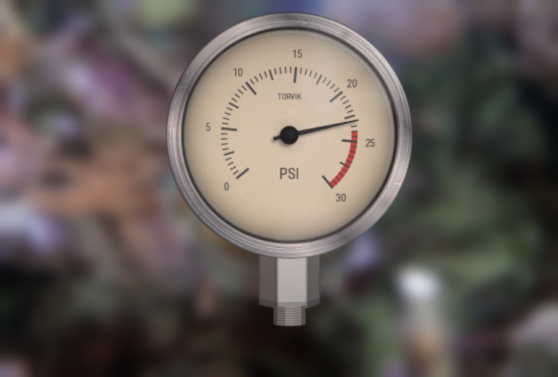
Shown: 23
